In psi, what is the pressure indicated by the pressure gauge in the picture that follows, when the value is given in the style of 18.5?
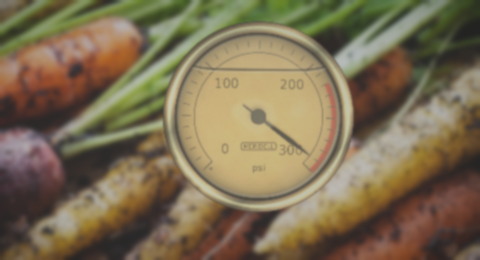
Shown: 290
